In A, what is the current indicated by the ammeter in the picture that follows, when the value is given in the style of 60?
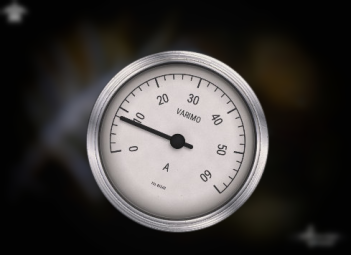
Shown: 8
